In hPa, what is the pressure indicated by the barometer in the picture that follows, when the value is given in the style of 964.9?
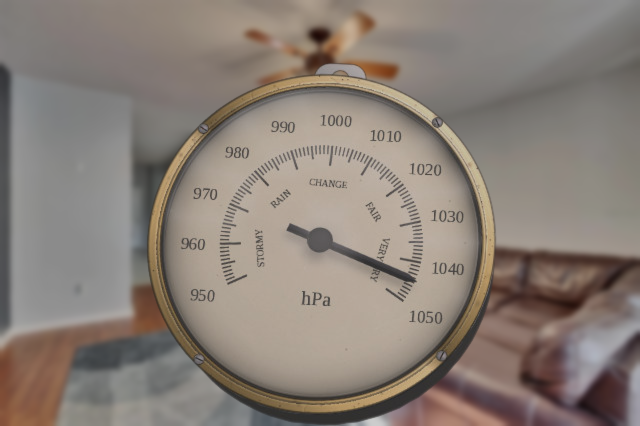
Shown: 1045
